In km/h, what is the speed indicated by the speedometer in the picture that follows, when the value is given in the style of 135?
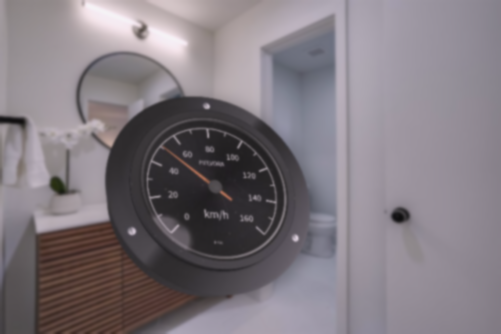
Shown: 50
